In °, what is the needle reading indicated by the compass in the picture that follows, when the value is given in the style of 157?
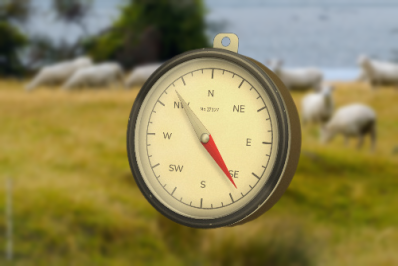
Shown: 140
